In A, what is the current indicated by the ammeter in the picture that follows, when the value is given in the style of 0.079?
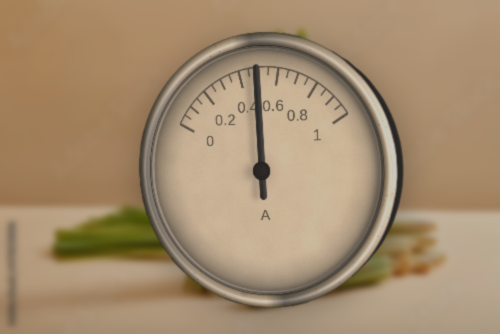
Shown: 0.5
